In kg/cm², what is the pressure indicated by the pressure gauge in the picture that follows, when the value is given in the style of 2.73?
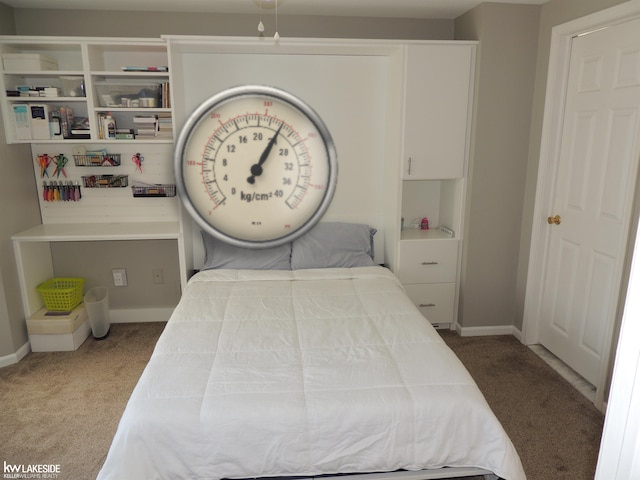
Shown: 24
